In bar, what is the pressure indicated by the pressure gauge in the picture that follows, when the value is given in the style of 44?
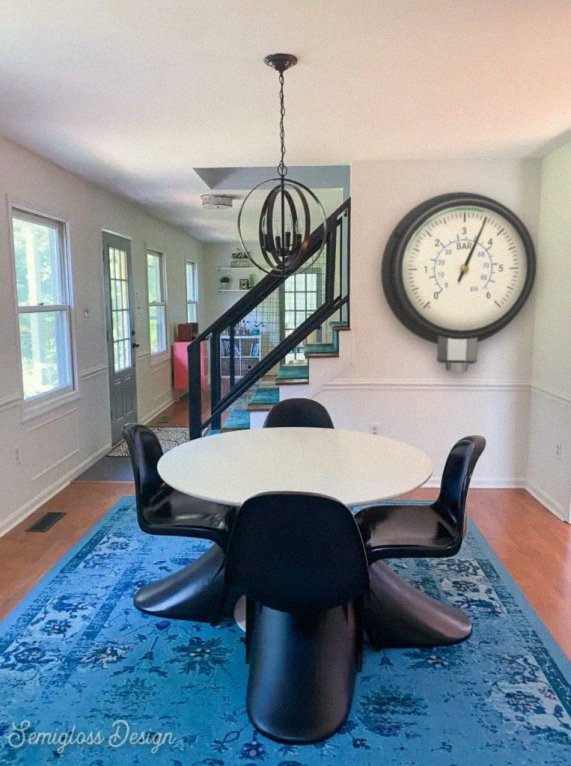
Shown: 3.5
